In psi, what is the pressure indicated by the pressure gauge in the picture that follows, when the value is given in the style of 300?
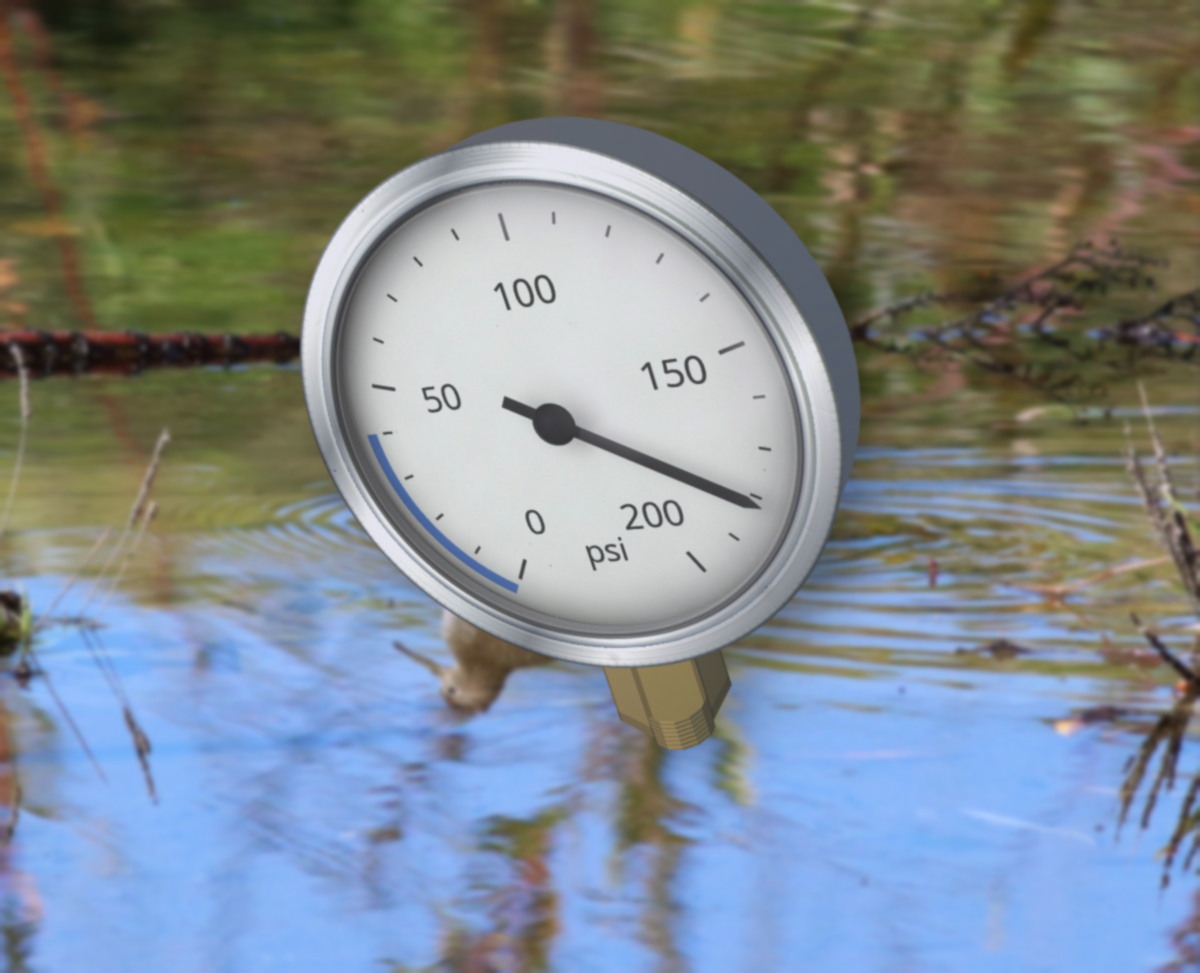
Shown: 180
